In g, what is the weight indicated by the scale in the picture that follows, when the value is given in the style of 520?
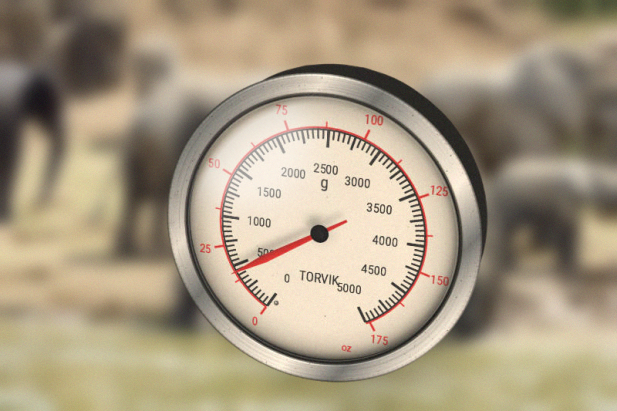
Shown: 450
